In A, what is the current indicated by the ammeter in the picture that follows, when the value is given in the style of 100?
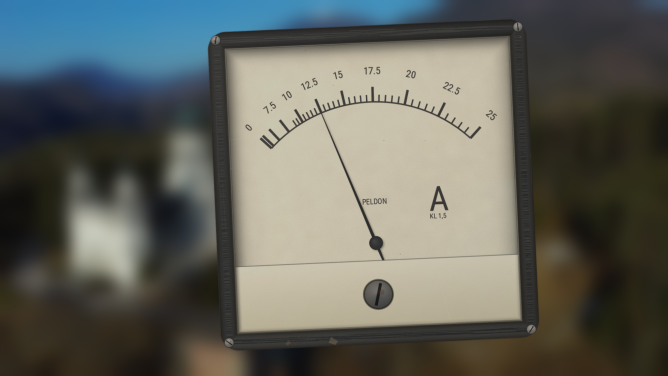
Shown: 12.5
